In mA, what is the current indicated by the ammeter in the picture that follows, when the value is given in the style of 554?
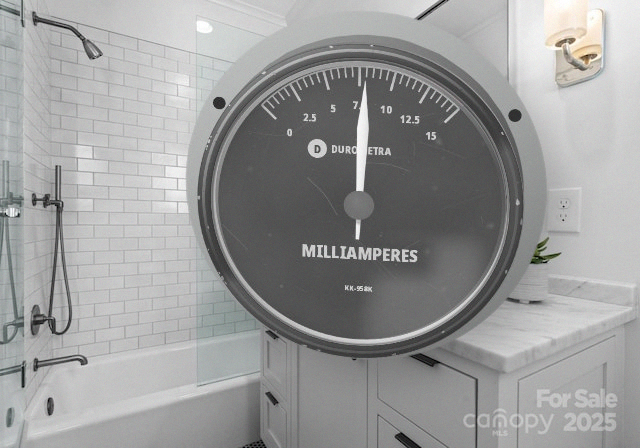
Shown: 8
